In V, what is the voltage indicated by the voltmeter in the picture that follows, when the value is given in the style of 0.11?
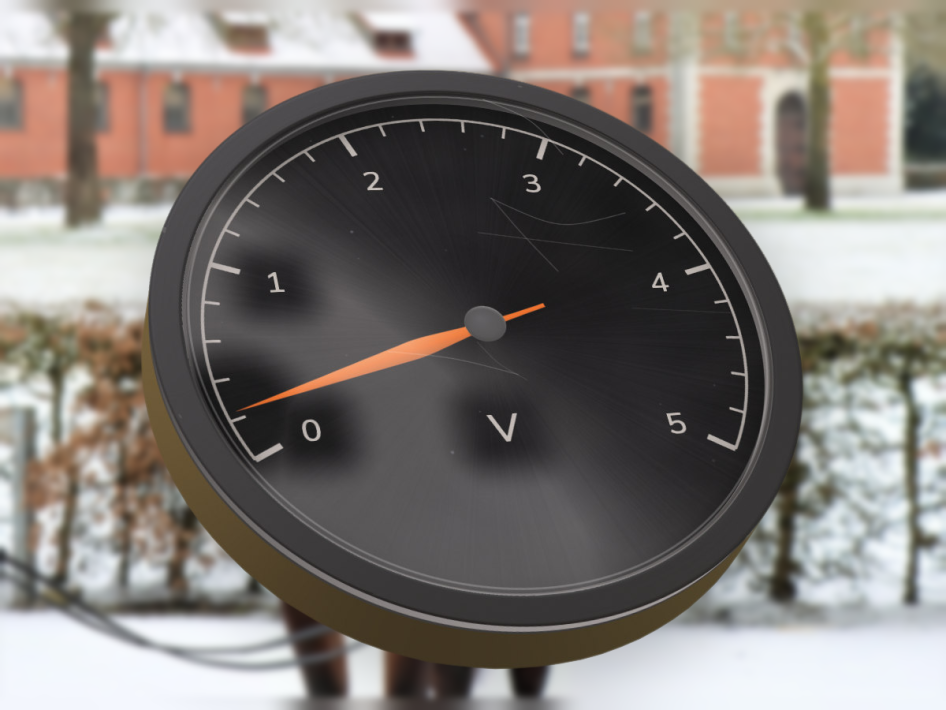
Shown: 0.2
